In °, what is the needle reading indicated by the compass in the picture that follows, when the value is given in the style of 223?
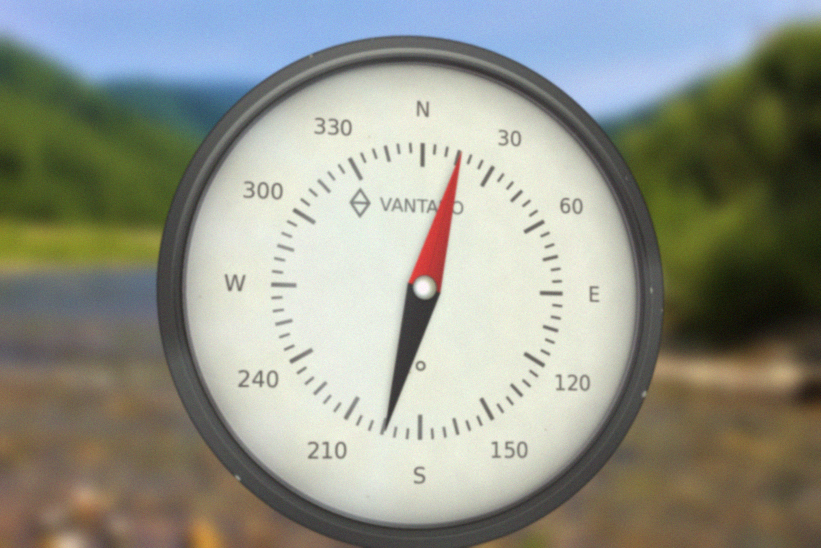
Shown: 15
